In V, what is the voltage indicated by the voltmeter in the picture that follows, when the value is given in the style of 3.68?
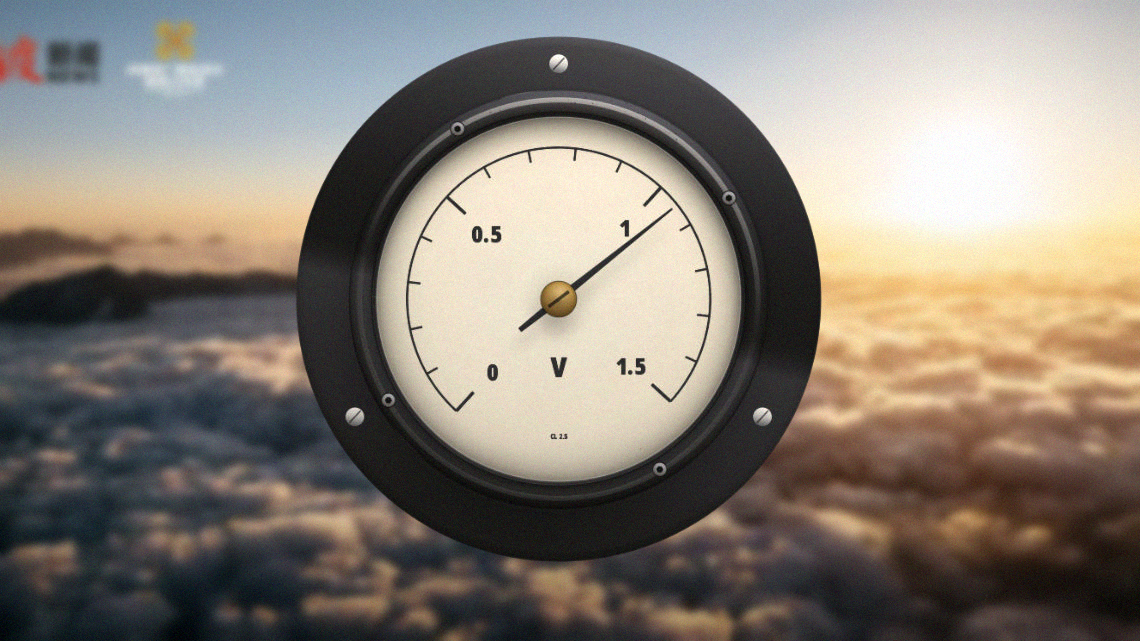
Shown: 1.05
